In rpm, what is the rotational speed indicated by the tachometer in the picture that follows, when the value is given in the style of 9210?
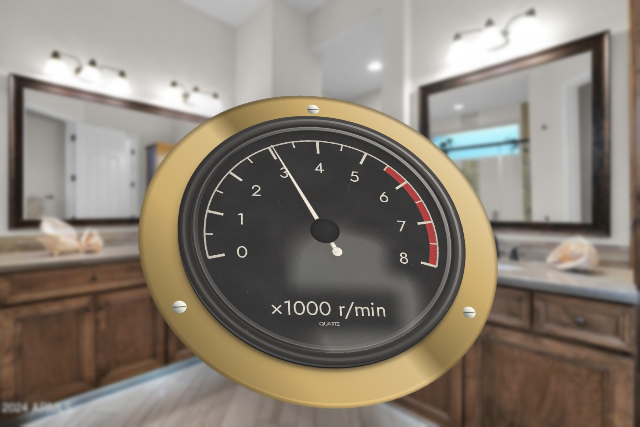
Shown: 3000
